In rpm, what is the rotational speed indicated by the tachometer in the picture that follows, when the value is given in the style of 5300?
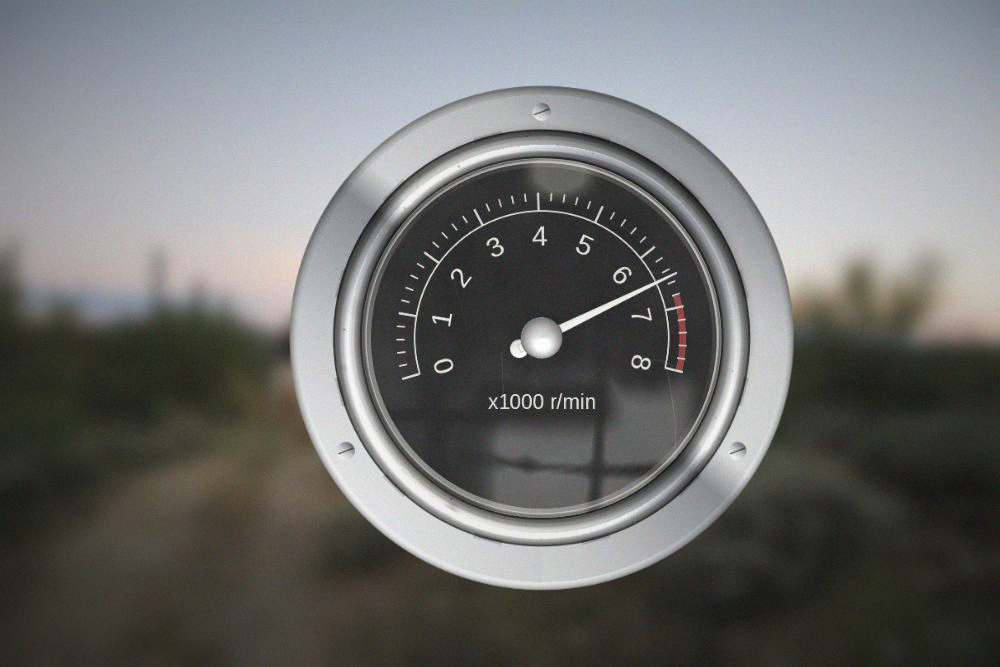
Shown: 6500
